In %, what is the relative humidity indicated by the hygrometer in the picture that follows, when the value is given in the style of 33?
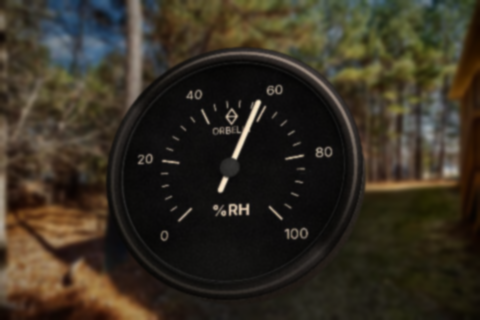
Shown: 58
